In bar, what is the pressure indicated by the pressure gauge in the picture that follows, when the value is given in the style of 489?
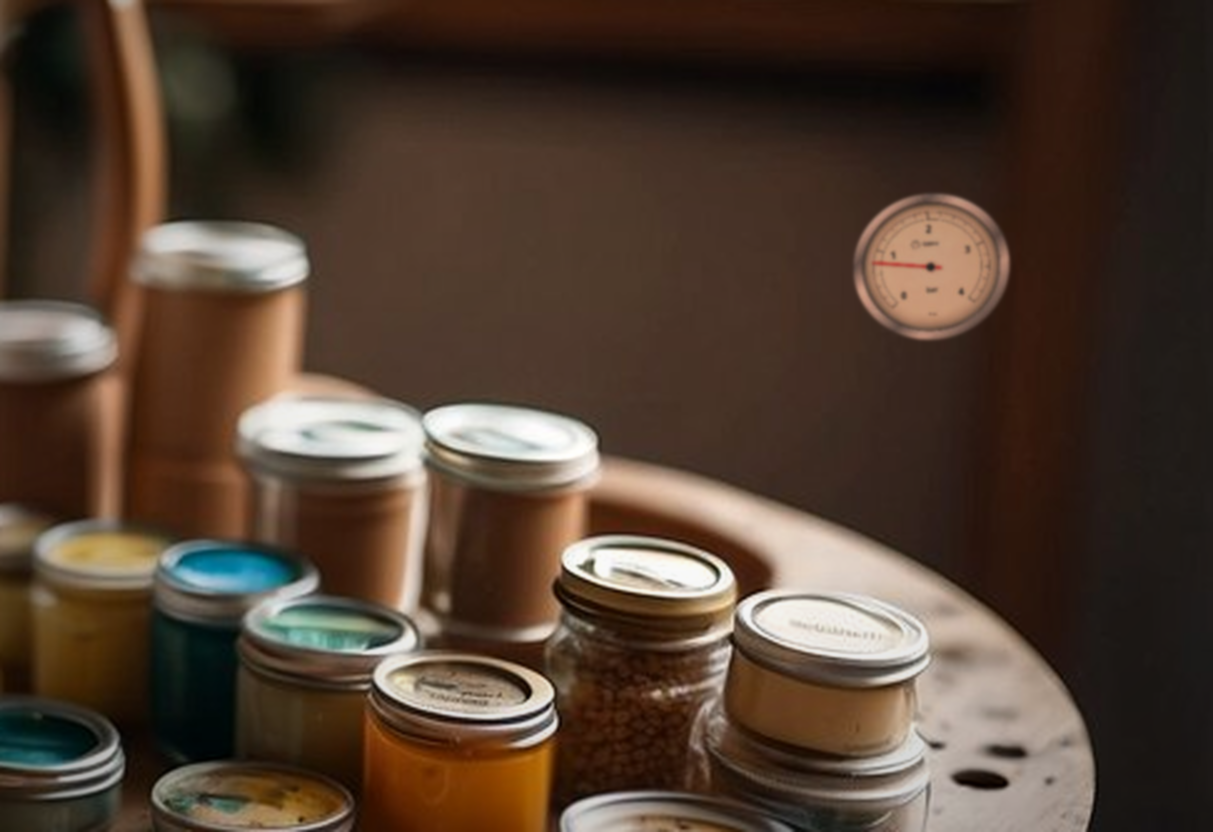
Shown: 0.8
